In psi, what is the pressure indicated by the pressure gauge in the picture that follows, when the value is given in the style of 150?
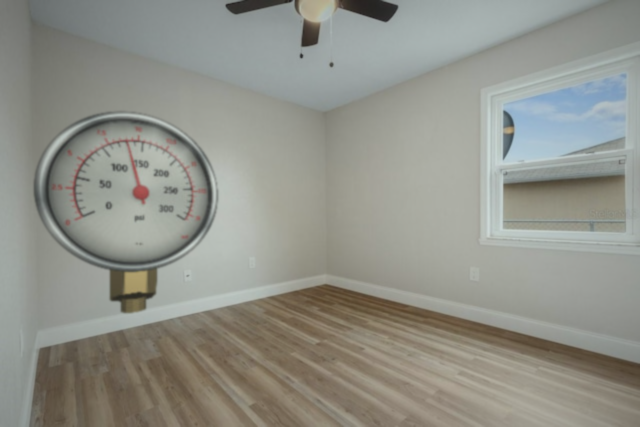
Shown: 130
